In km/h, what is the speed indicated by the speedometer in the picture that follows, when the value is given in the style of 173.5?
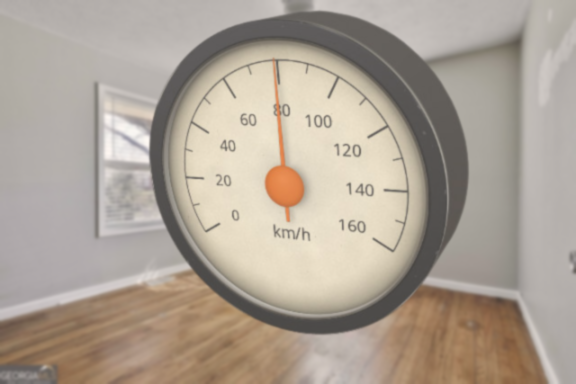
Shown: 80
